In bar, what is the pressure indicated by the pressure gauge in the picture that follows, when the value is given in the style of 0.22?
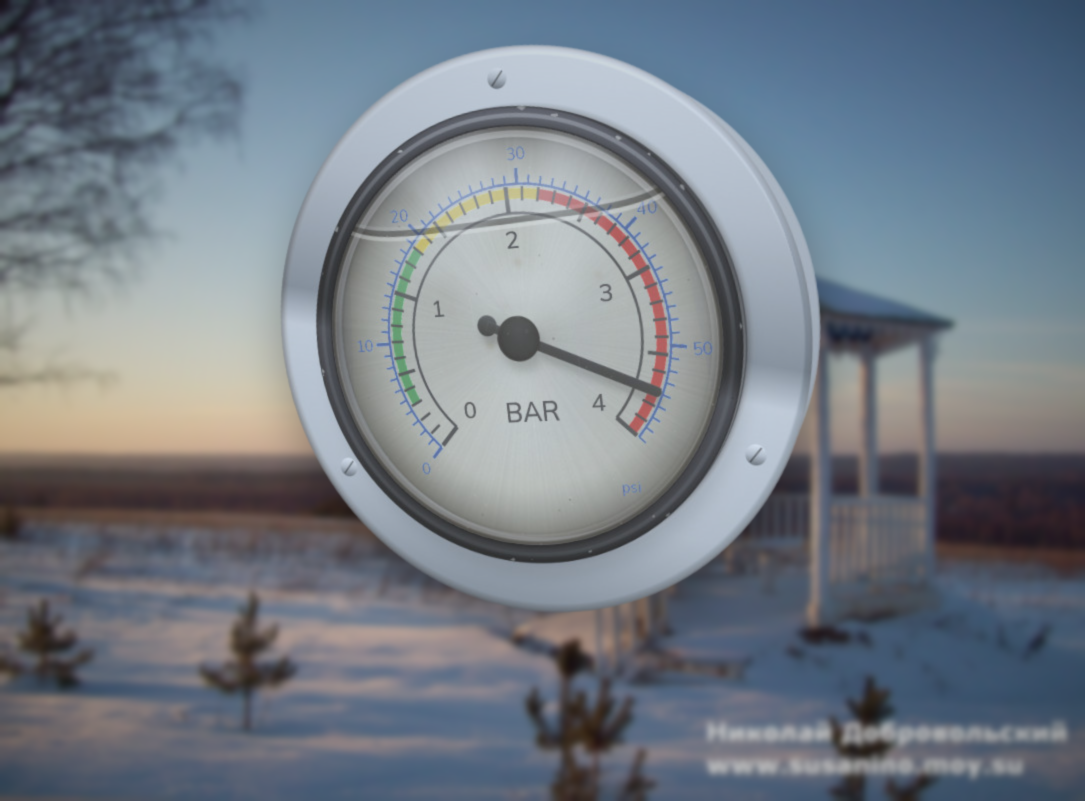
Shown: 3.7
